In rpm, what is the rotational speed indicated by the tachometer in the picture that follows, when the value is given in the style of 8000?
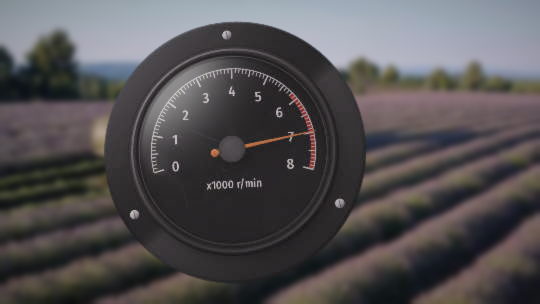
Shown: 7000
